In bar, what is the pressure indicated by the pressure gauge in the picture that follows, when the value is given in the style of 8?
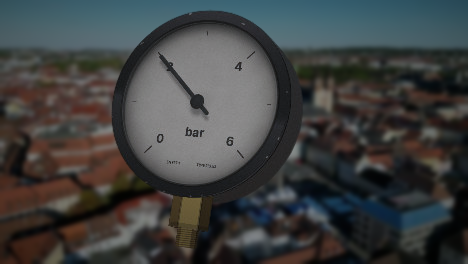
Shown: 2
